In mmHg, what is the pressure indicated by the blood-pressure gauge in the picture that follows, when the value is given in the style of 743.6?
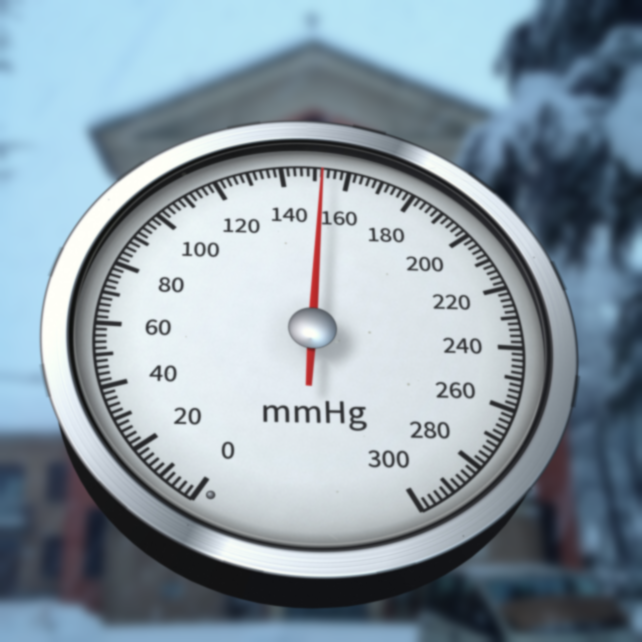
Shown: 152
